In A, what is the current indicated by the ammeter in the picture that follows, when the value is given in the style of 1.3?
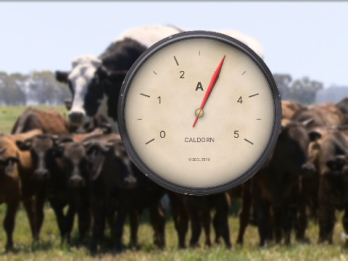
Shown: 3
